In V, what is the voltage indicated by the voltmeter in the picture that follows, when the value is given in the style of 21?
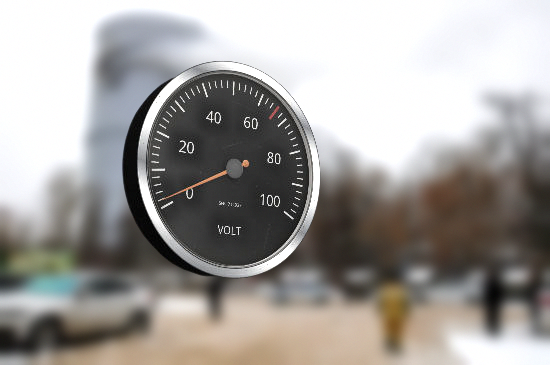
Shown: 2
